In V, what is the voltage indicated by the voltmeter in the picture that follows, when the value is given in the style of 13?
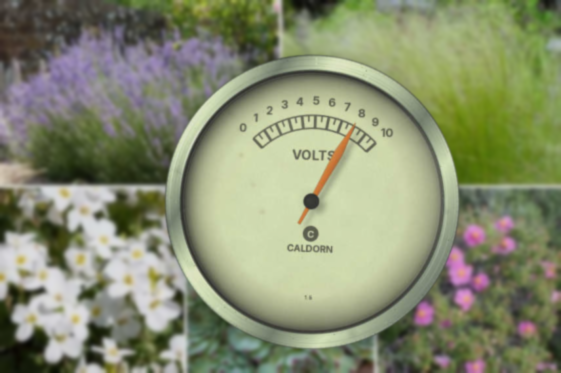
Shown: 8
